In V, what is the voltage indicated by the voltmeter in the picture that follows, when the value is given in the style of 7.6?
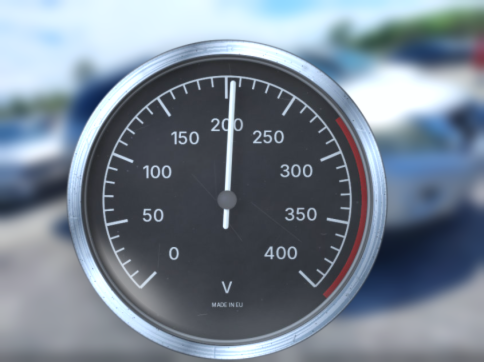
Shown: 205
